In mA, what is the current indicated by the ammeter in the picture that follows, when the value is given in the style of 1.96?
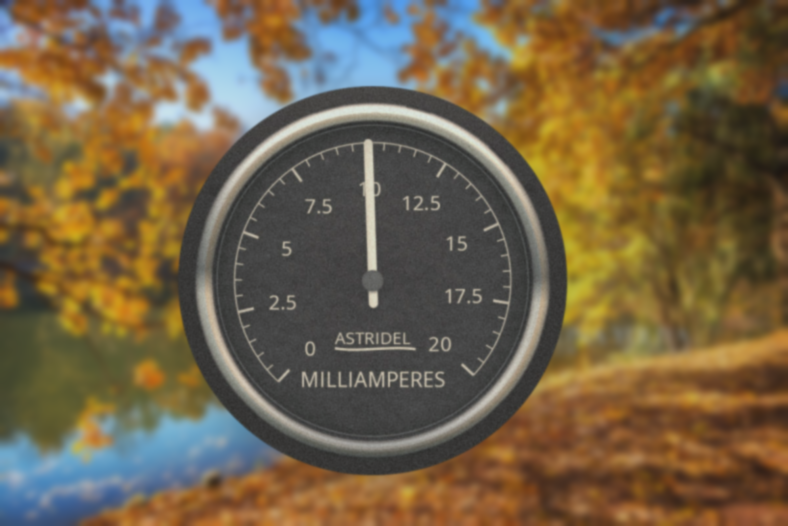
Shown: 10
